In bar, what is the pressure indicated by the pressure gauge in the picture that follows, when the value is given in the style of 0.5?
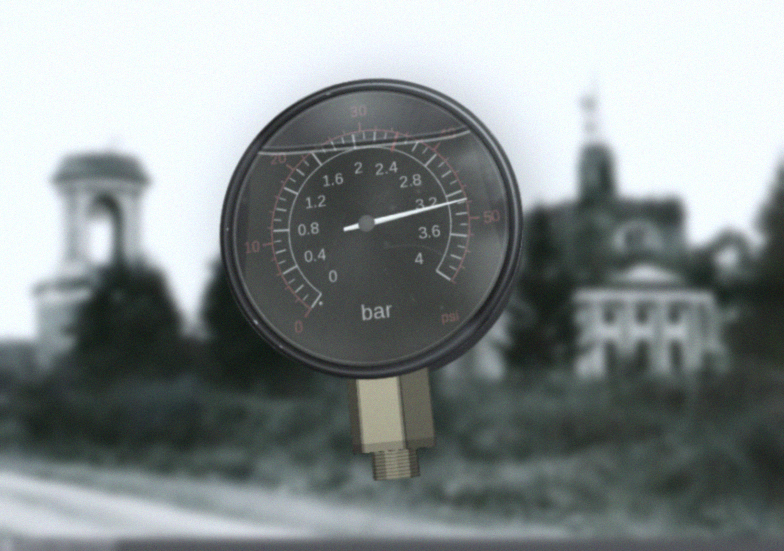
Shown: 3.3
